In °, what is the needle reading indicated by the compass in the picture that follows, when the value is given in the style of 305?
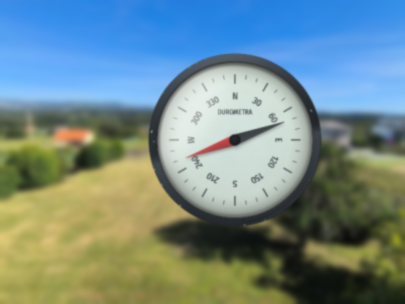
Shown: 250
